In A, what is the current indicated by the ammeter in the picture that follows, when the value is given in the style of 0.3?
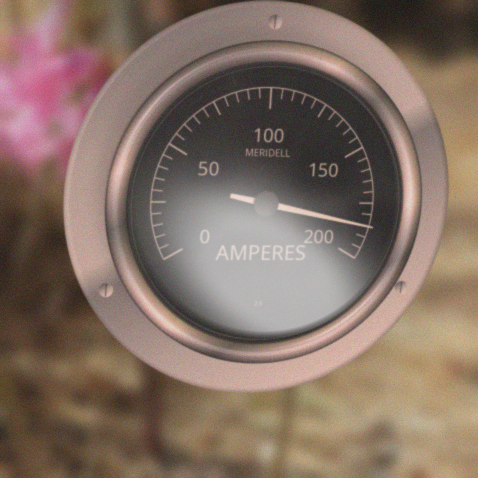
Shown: 185
